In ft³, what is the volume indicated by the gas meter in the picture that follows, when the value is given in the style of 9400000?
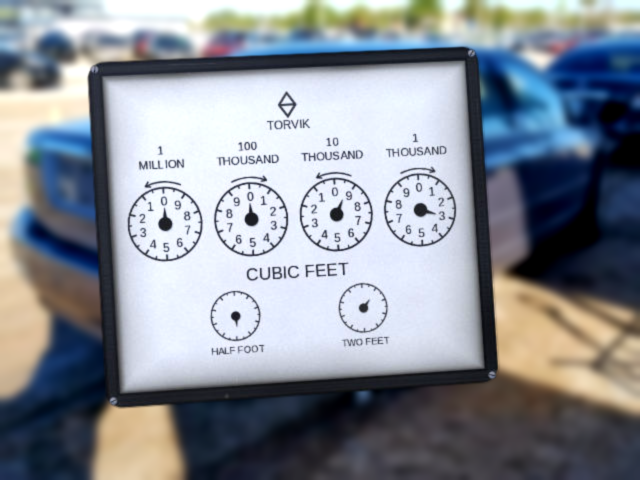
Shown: 999300
